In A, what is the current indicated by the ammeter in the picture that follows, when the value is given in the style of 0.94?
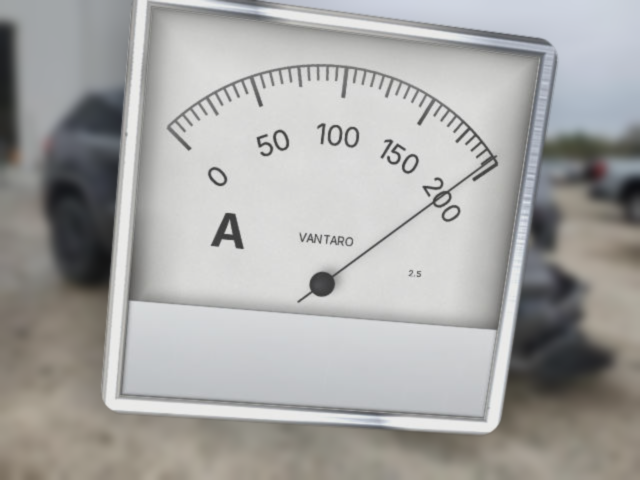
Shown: 195
